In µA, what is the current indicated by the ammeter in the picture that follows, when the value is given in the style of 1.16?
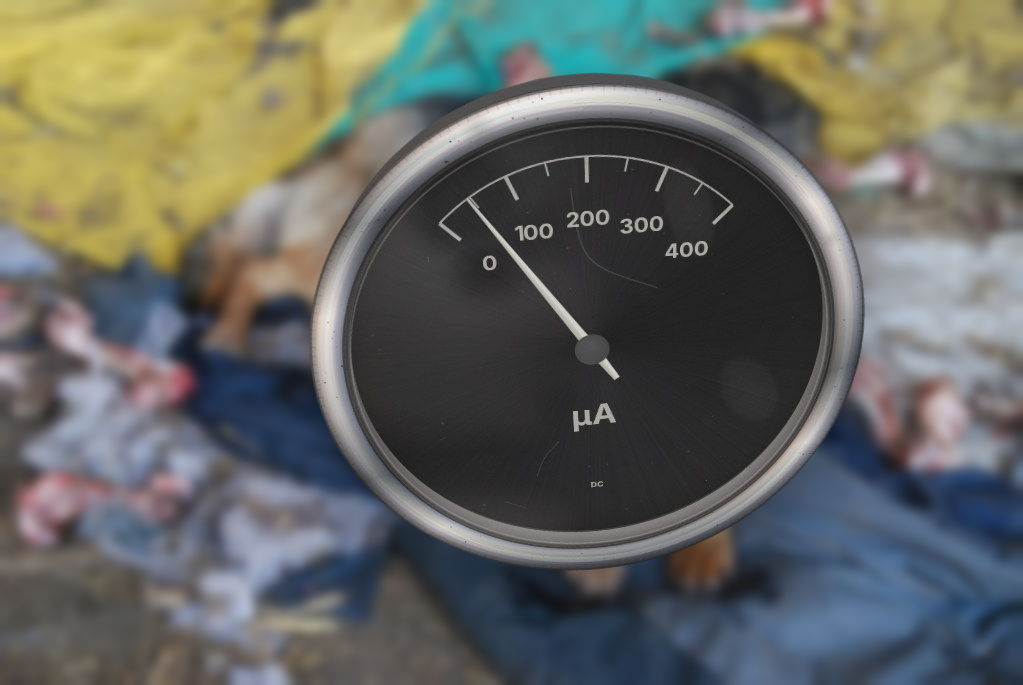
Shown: 50
